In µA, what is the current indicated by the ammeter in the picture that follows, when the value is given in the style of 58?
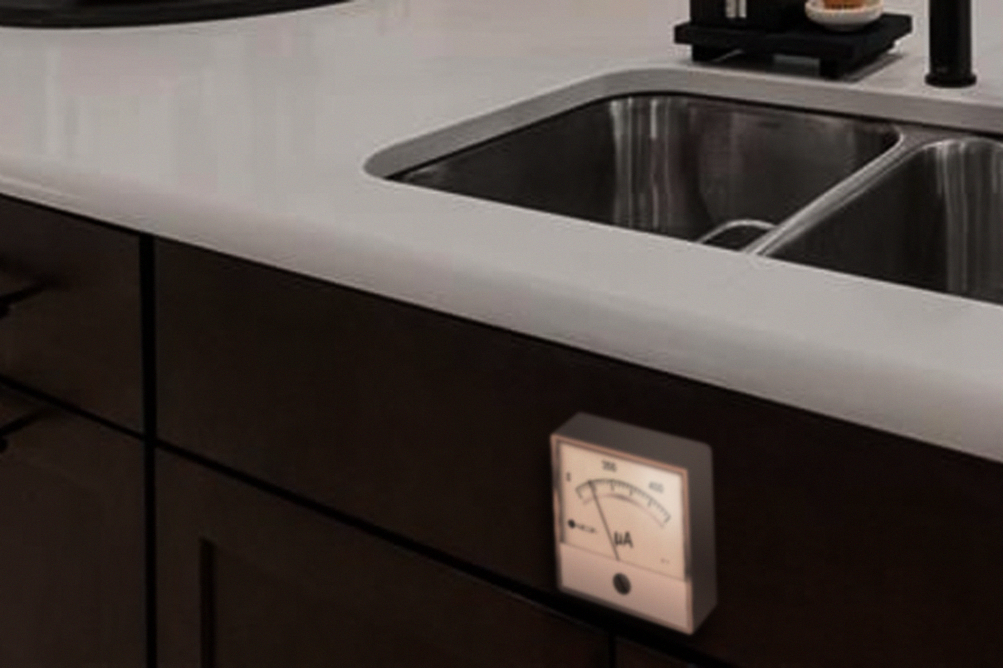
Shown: 100
